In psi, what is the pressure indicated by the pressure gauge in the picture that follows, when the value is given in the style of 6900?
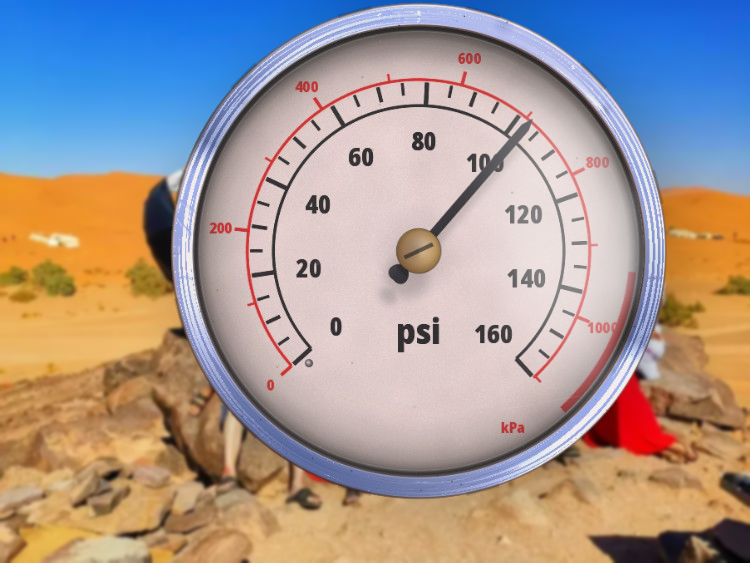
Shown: 102.5
